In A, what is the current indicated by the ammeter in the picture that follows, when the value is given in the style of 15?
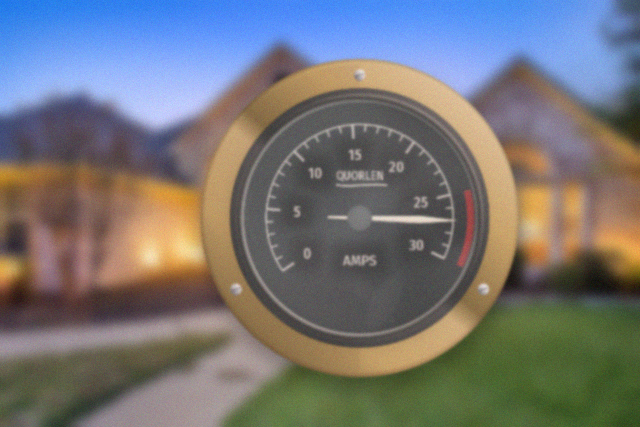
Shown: 27
